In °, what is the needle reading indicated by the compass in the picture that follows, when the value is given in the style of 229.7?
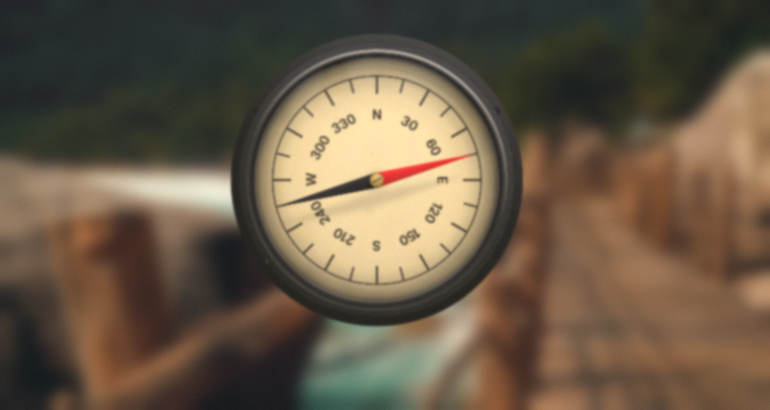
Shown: 75
